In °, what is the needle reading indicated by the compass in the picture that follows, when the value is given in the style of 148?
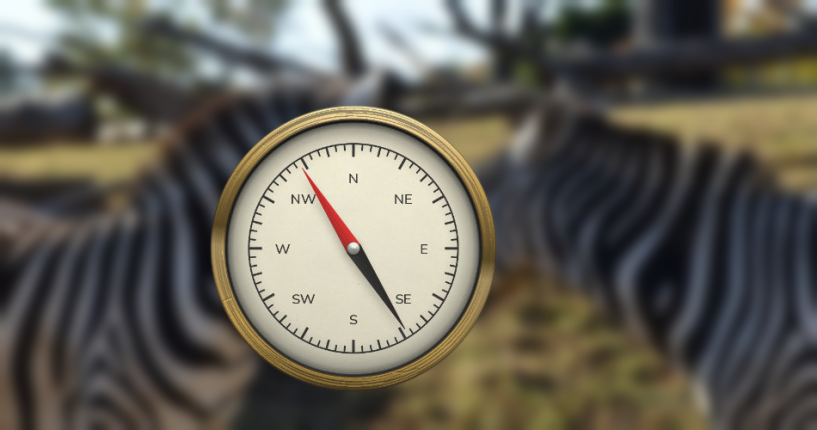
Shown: 327.5
